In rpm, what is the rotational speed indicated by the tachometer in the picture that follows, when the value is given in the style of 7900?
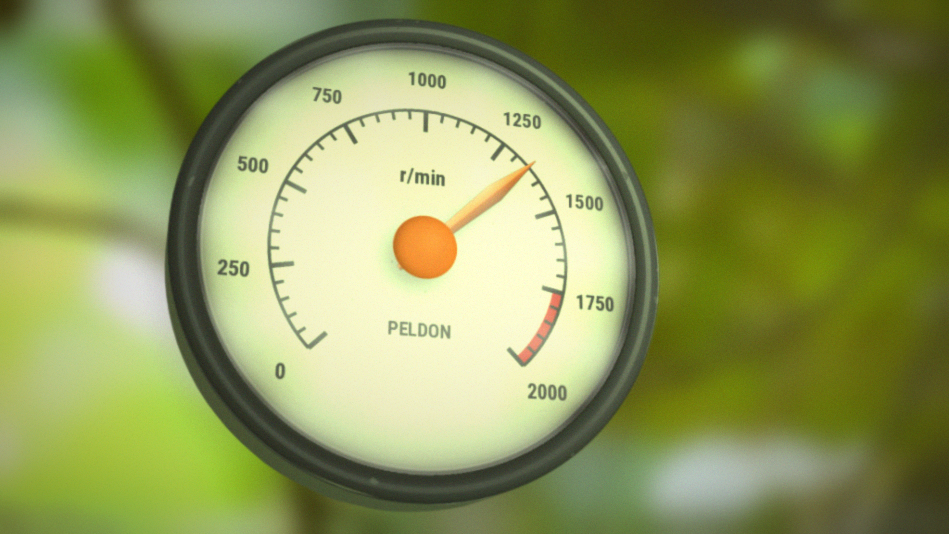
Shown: 1350
